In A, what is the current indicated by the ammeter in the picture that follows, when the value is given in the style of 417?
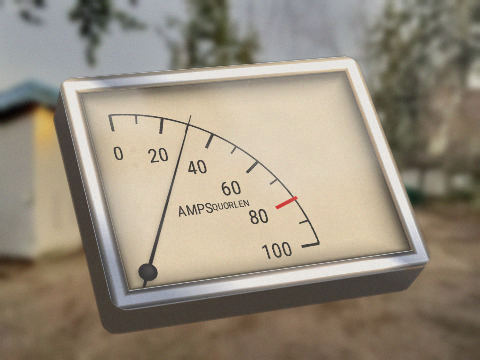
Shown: 30
